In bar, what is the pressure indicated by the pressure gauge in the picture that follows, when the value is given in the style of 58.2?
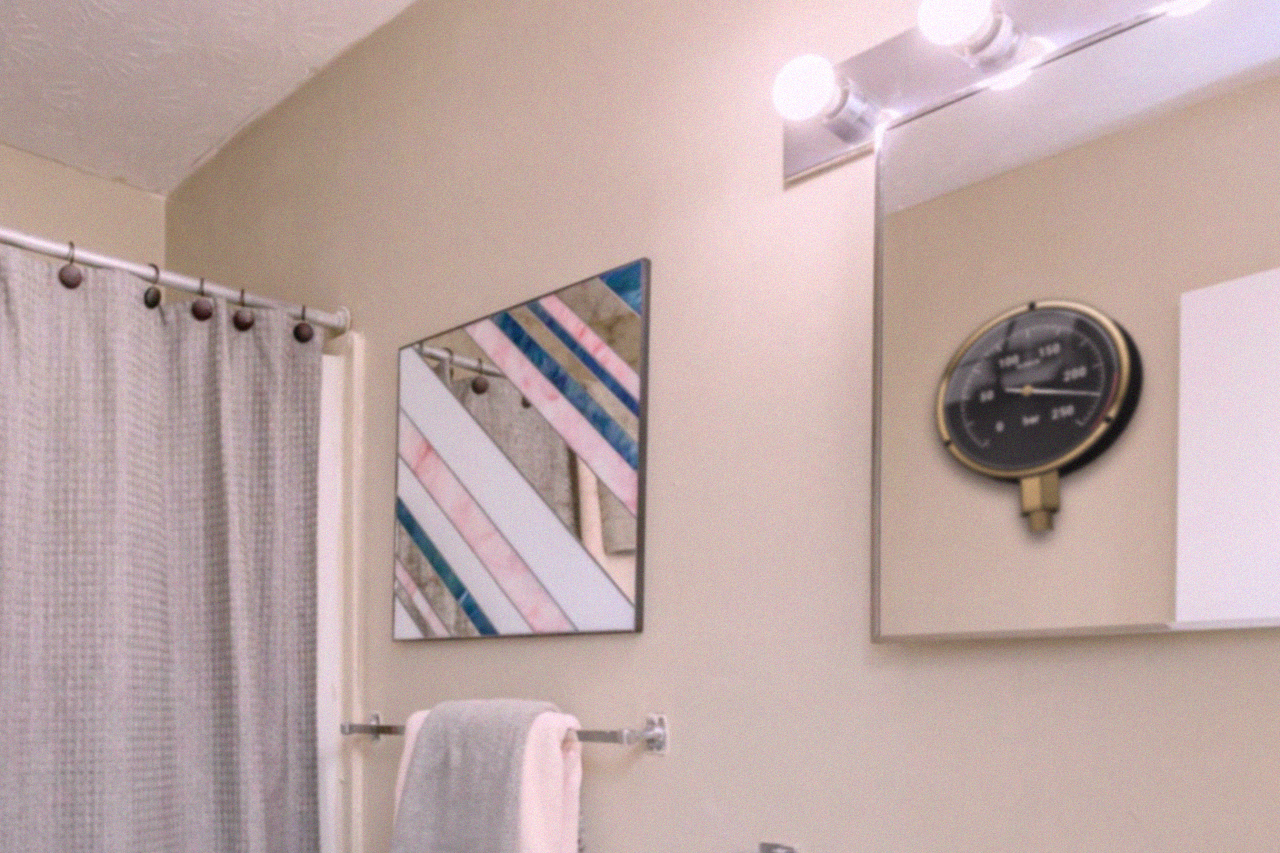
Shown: 225
